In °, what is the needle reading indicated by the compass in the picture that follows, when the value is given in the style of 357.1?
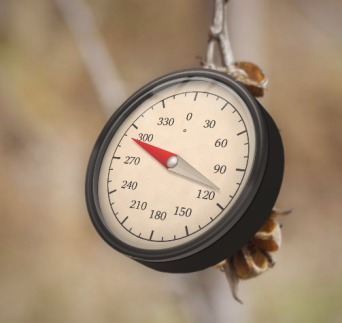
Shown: 290
